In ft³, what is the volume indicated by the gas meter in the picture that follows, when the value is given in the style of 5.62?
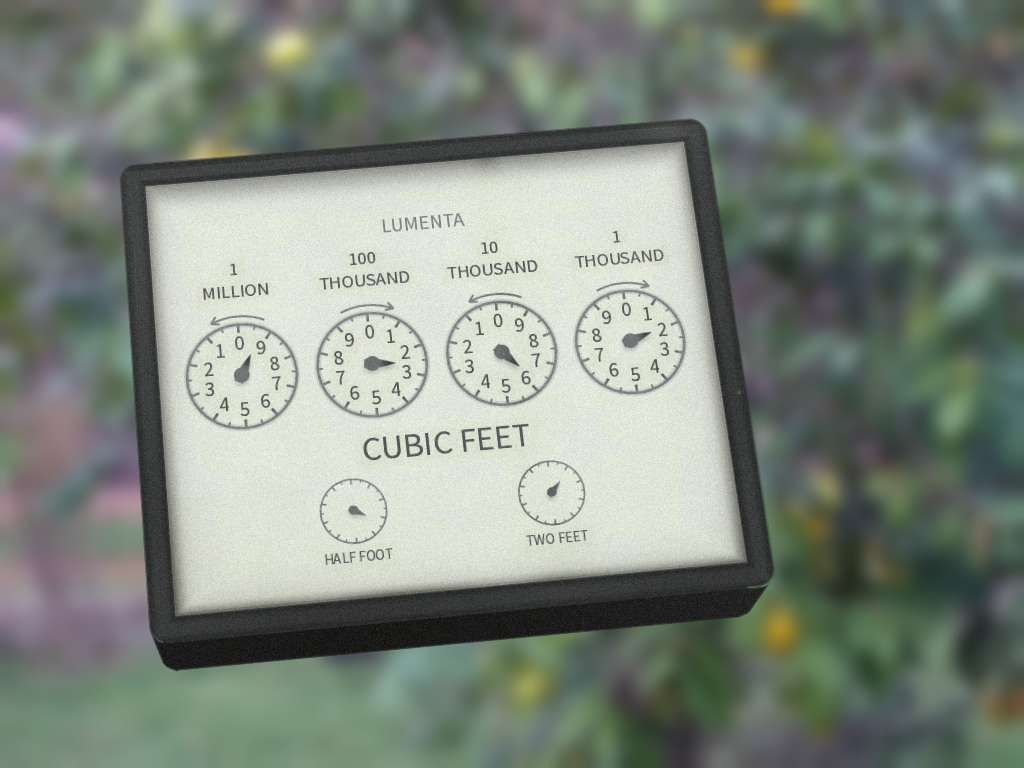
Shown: 926200
